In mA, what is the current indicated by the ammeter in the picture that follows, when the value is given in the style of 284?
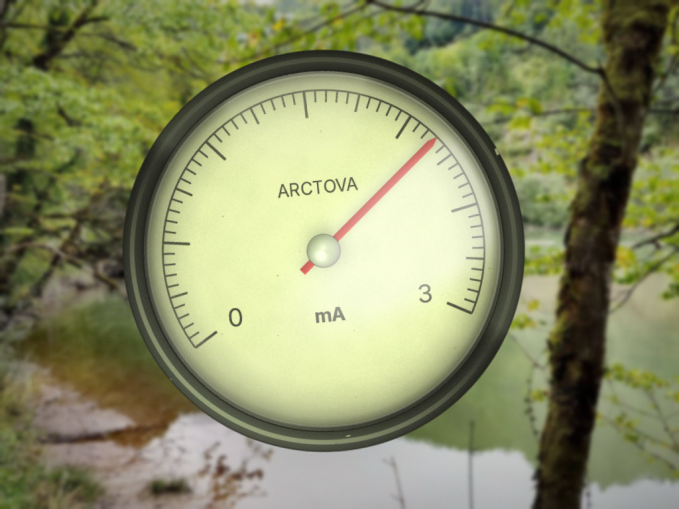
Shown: 2.15
